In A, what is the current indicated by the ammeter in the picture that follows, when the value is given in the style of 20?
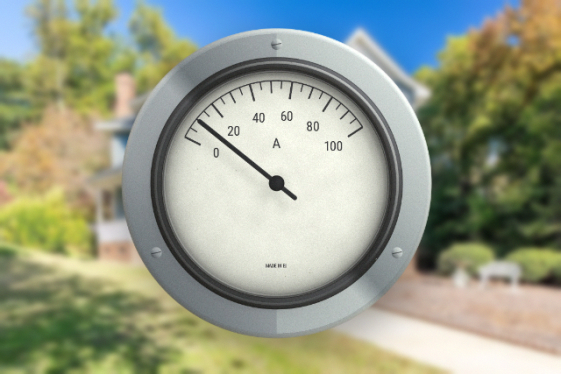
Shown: 10
